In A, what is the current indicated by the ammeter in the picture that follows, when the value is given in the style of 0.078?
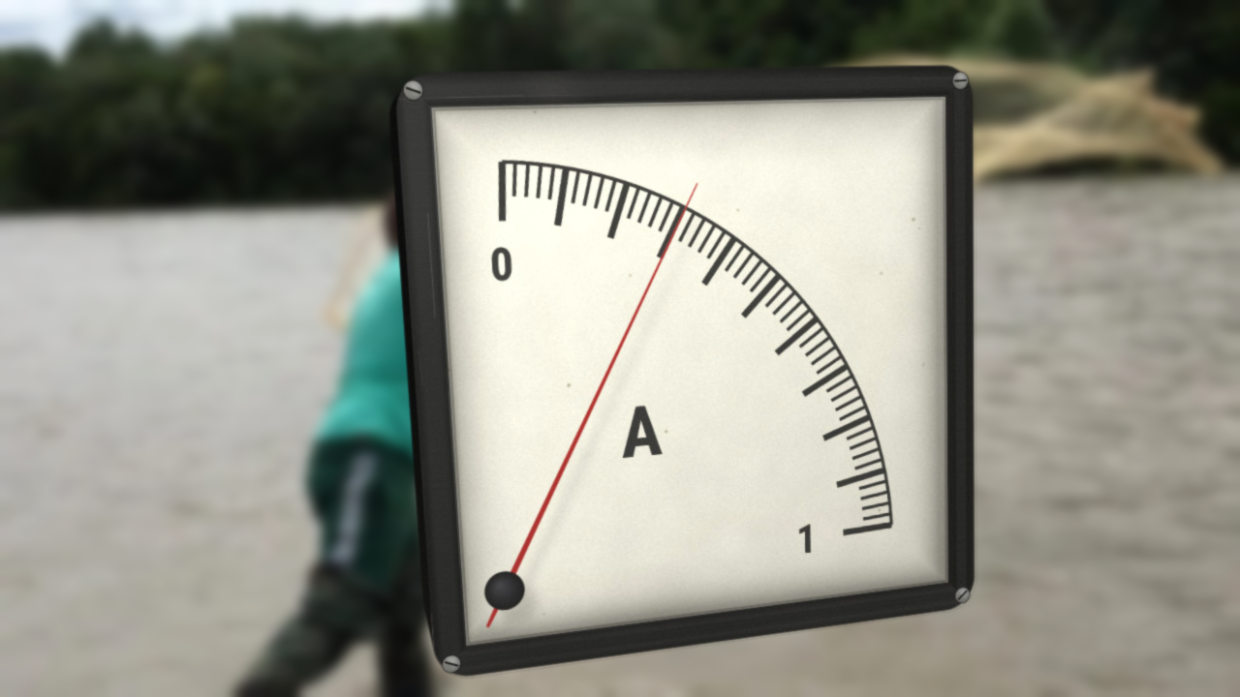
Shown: 0.3
